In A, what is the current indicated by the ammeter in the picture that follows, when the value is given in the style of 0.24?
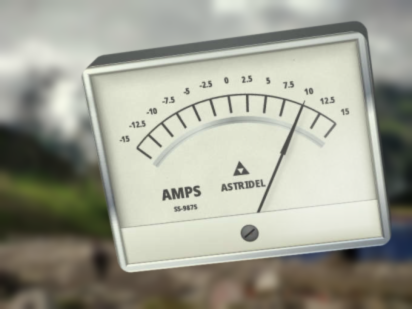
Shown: 10
